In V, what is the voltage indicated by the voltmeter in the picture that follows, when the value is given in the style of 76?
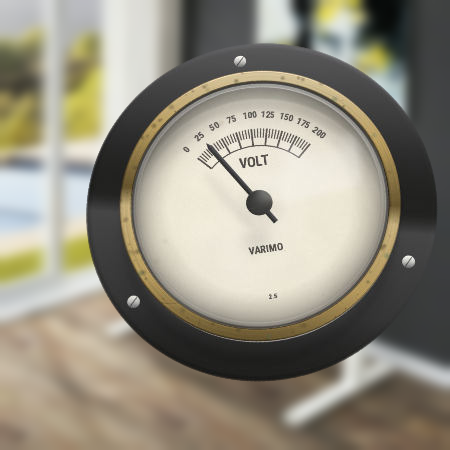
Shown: 25
